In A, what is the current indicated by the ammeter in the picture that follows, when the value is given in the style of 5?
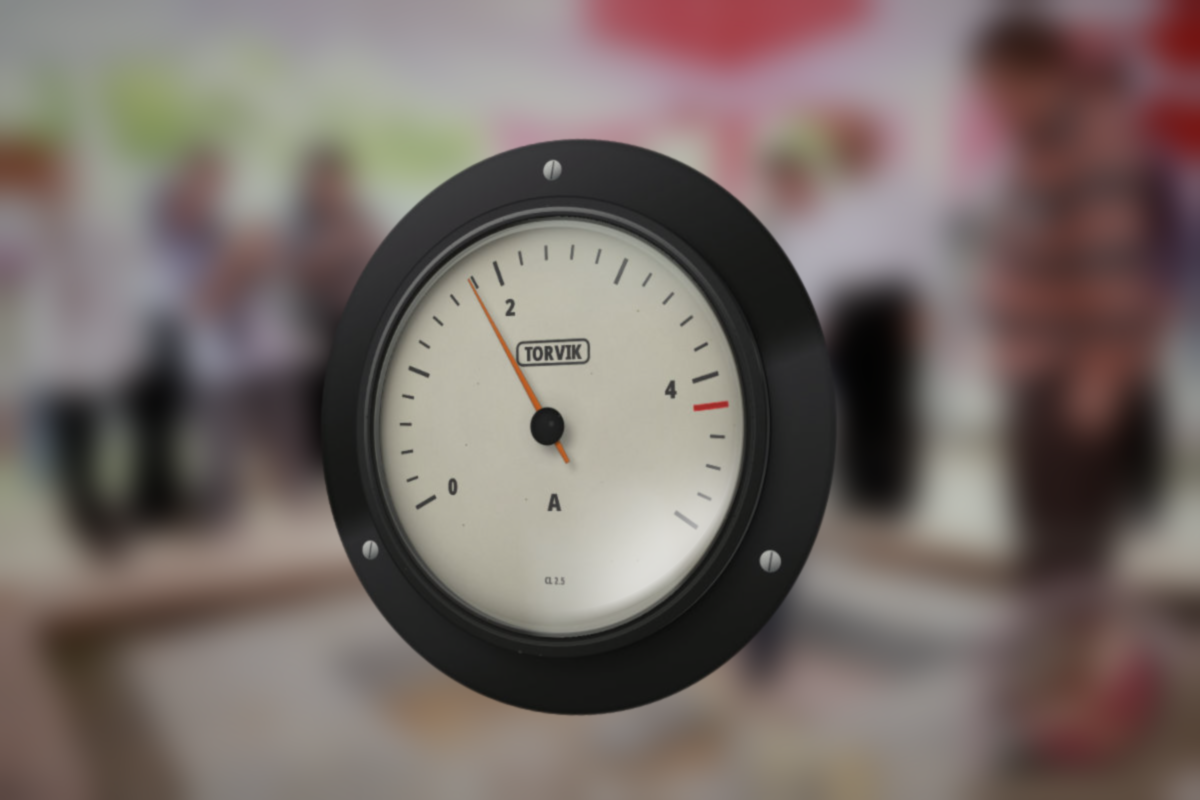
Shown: 1.8
